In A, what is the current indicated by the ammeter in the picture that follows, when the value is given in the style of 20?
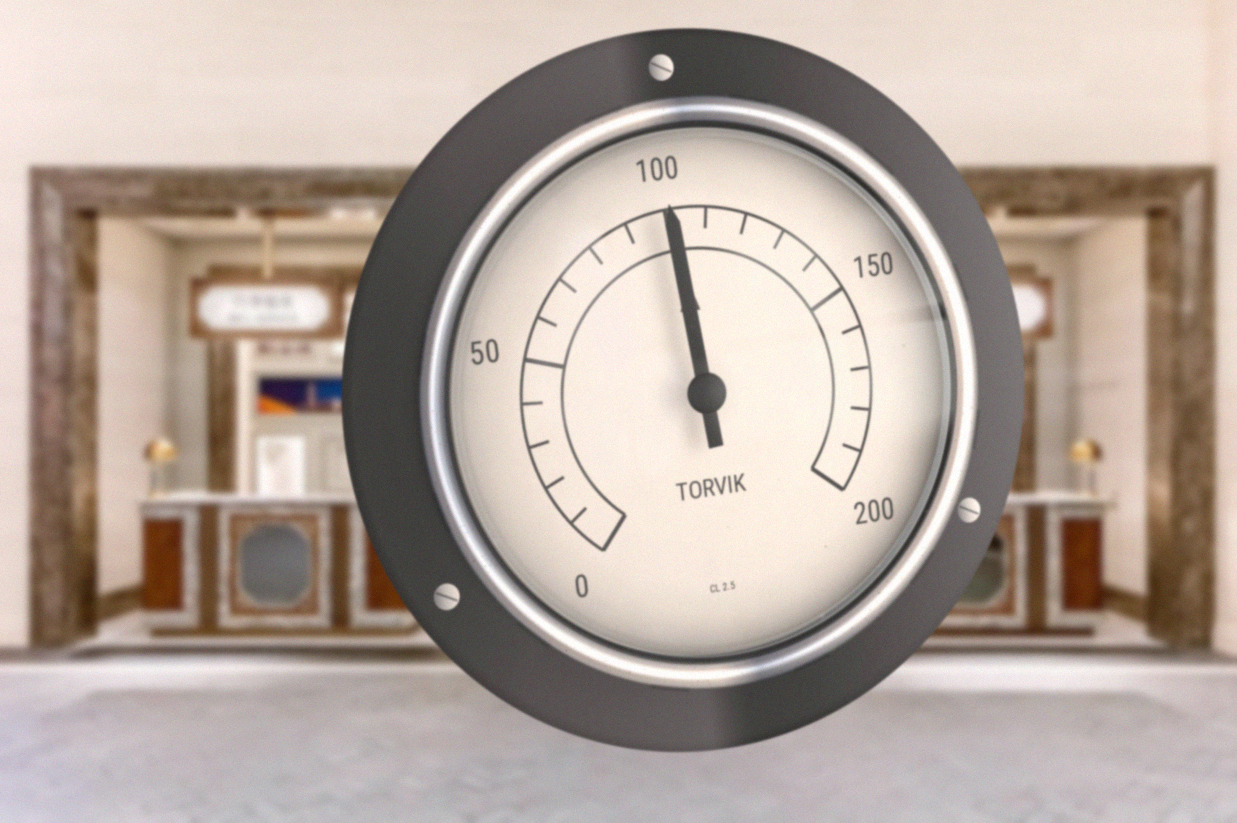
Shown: 100
